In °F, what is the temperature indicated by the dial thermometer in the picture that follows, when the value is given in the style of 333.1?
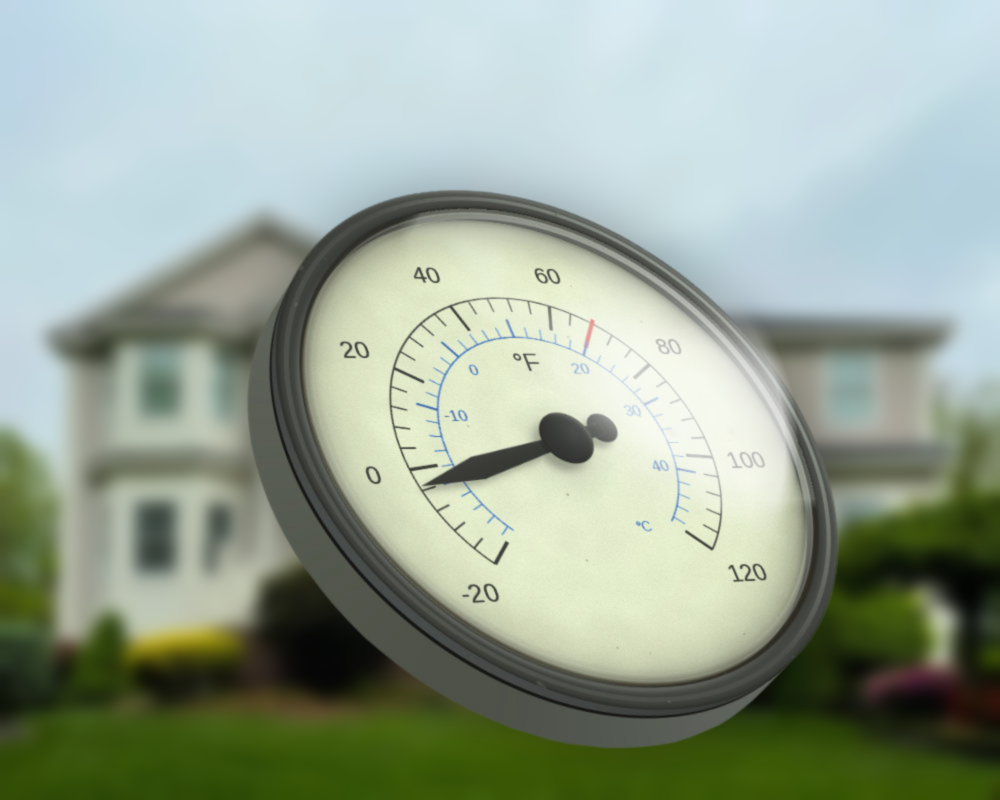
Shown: -4
